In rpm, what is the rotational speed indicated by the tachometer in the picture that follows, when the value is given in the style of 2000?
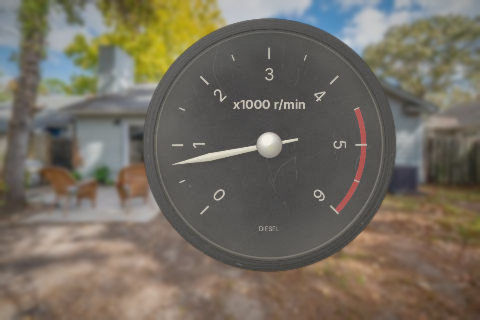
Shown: 750
